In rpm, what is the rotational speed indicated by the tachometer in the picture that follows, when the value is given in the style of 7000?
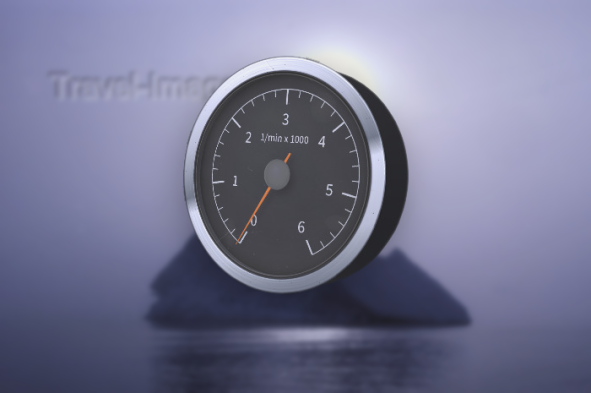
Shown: 0
